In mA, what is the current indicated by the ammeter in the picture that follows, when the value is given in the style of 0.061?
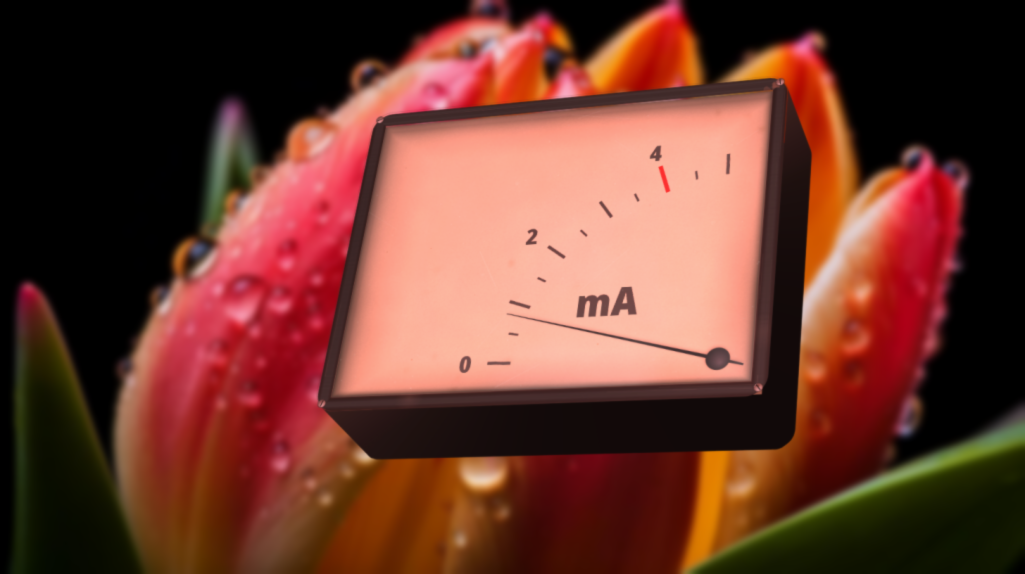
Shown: 0.75
